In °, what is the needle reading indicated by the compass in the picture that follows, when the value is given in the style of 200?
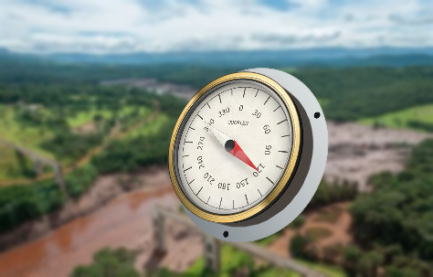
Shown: 120
